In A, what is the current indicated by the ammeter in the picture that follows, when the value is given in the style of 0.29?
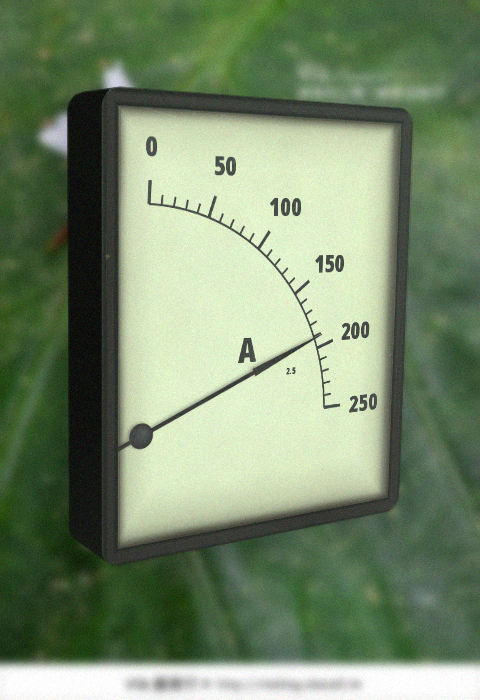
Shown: 190
